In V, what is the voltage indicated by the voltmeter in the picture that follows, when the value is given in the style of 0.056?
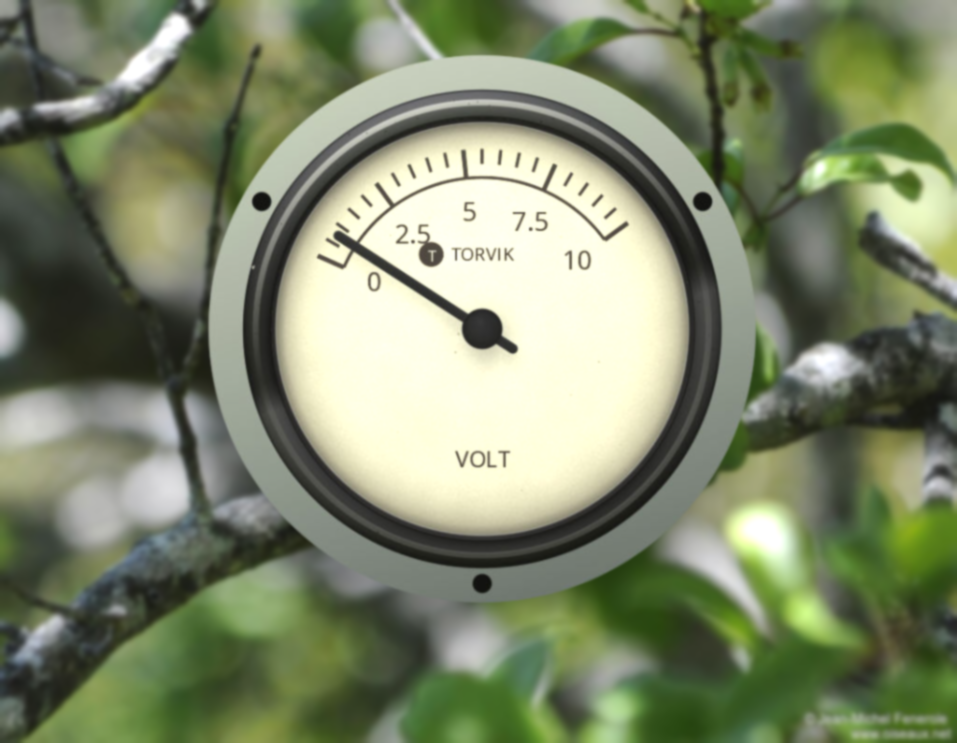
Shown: 0.75
